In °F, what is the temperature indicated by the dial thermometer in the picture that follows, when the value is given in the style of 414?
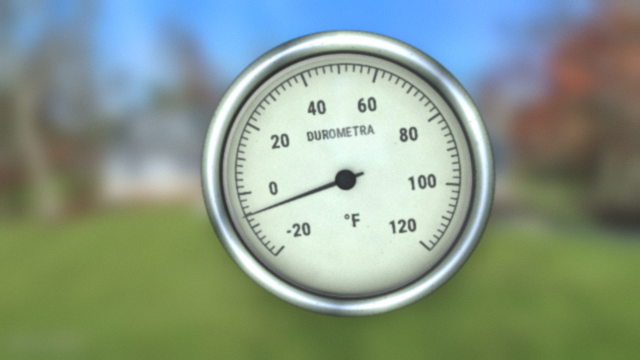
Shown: -6
